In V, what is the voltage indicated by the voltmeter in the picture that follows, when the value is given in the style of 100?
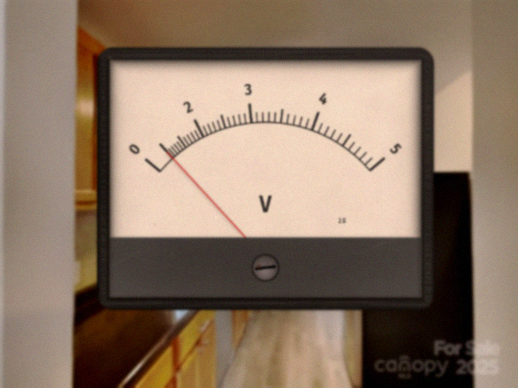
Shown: 1
